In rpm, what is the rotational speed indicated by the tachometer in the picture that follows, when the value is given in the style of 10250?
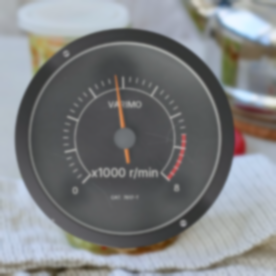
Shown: 3800
